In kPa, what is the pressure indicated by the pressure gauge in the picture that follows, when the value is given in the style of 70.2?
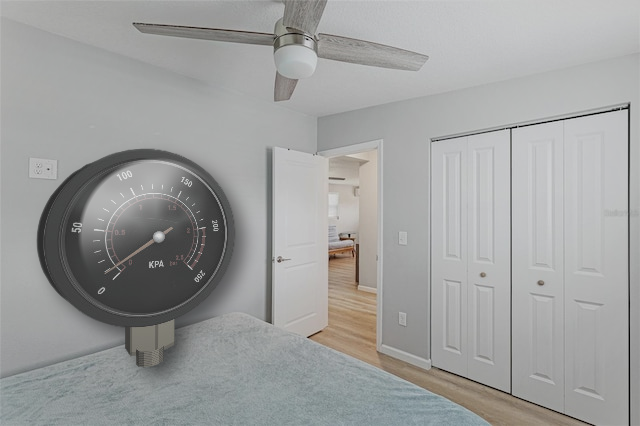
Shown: 10
